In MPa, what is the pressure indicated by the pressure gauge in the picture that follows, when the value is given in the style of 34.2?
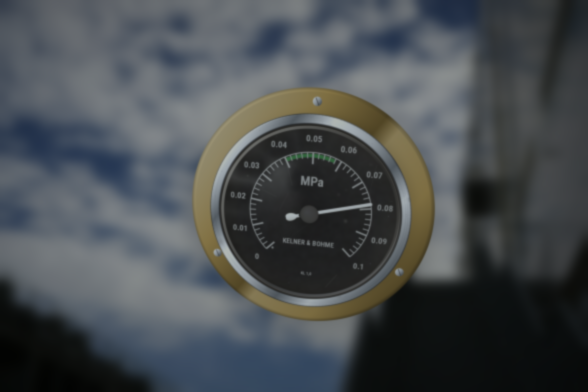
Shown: 0.078
